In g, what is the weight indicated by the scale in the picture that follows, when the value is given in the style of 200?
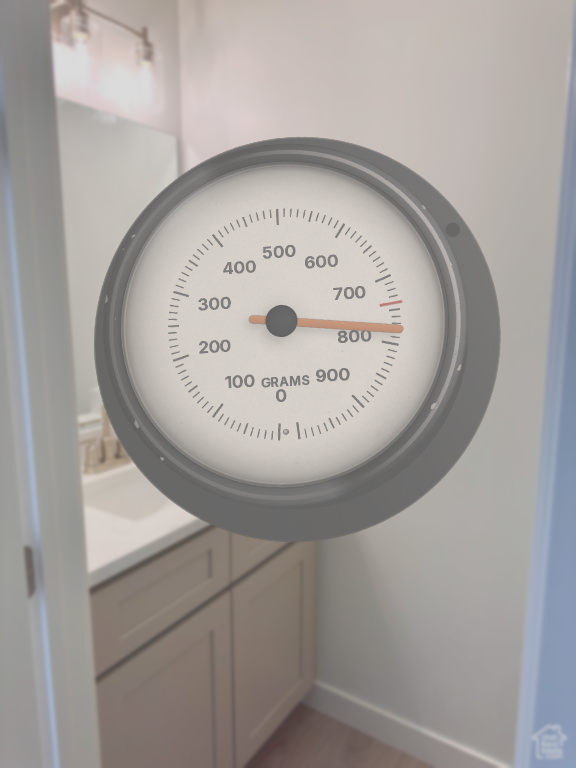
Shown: 780
